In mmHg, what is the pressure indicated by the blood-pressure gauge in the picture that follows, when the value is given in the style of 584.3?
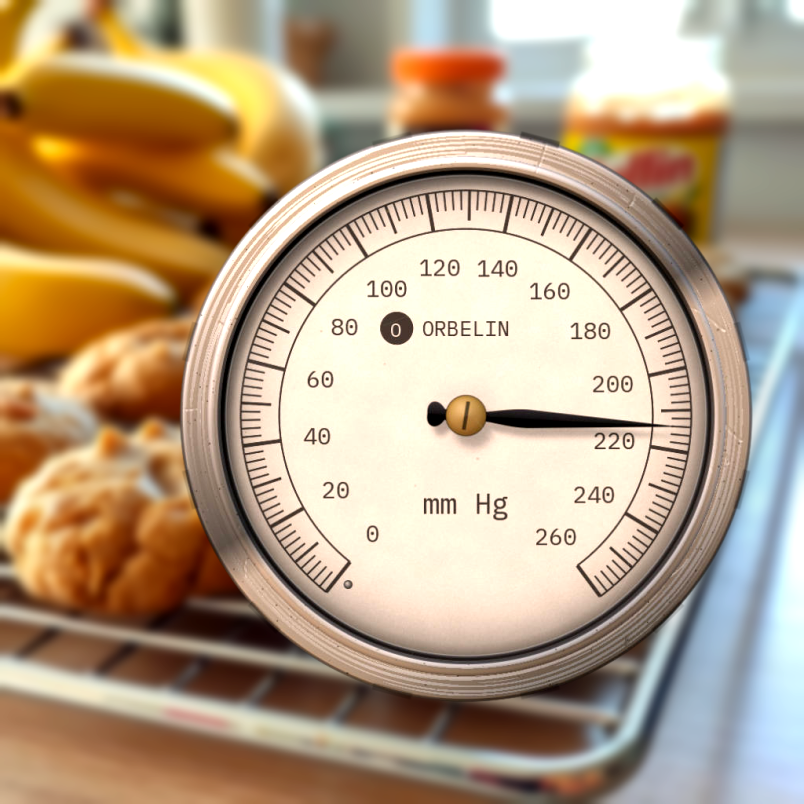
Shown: 214
